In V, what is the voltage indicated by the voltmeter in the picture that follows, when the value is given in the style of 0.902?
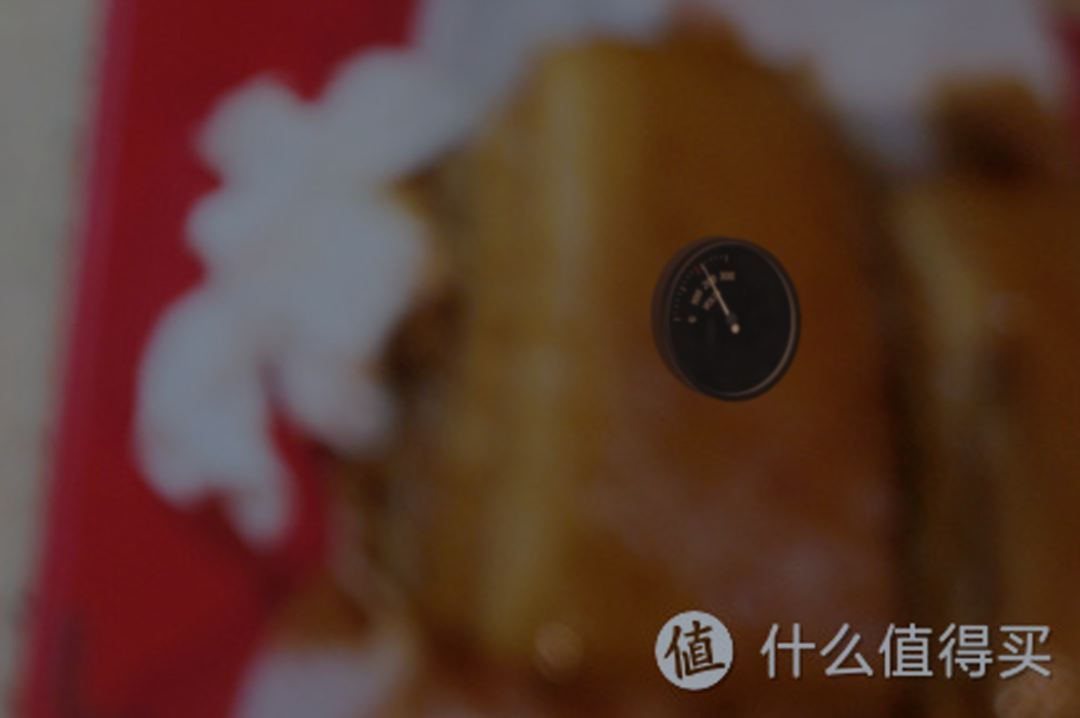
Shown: 200
